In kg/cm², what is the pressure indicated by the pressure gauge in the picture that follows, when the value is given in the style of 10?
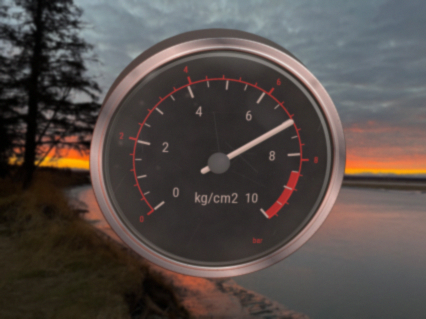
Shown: 7
